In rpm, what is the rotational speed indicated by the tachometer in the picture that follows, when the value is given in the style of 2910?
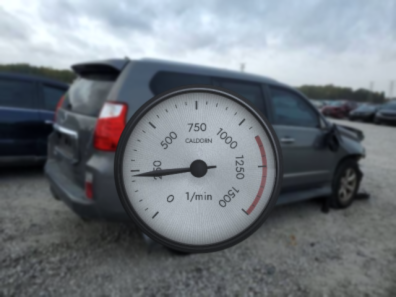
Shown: 225
